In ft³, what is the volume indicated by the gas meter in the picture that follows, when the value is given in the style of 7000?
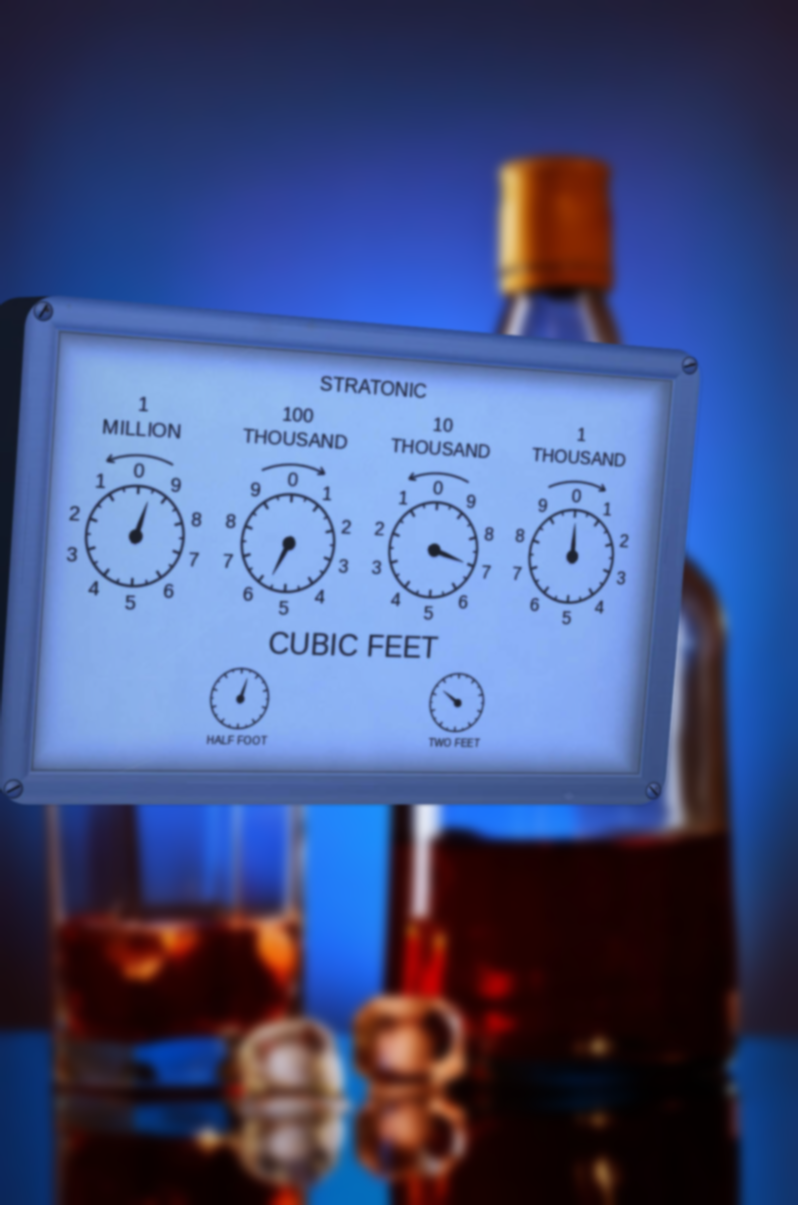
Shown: 957000
